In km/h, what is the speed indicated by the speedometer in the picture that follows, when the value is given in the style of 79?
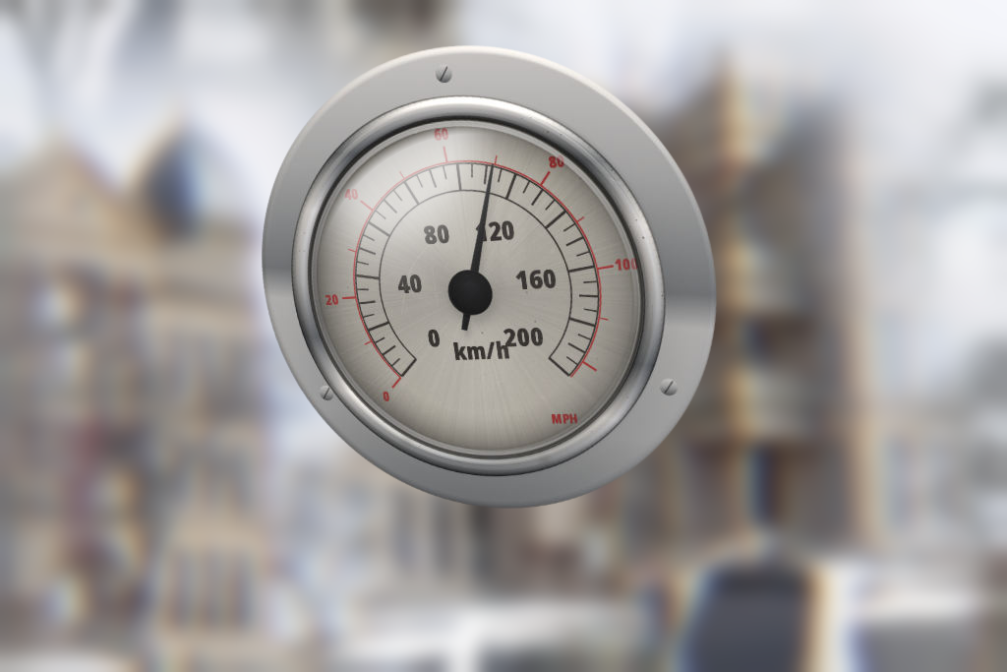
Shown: 112.5
